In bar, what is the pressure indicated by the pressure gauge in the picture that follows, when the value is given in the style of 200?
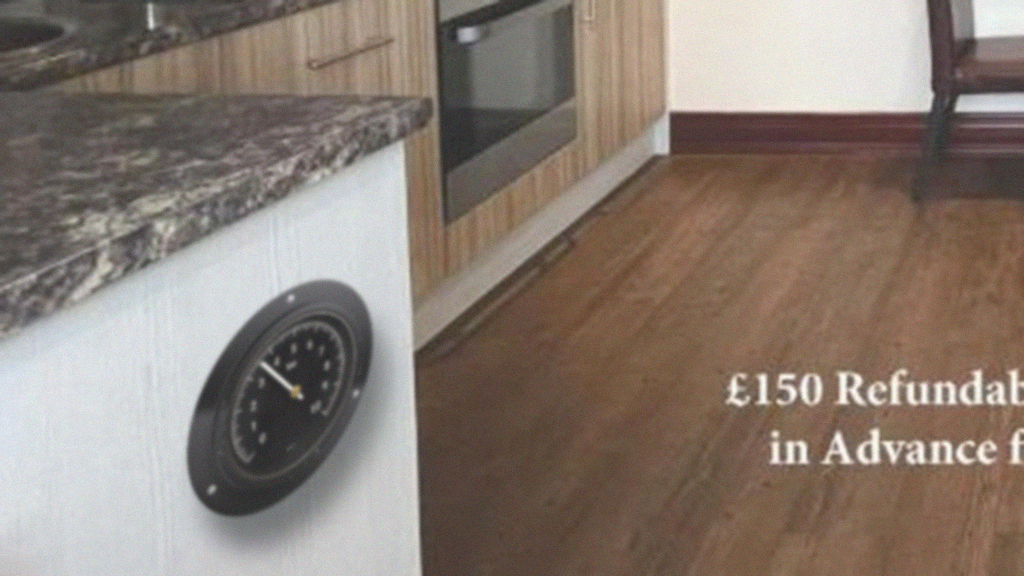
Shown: 3.5
